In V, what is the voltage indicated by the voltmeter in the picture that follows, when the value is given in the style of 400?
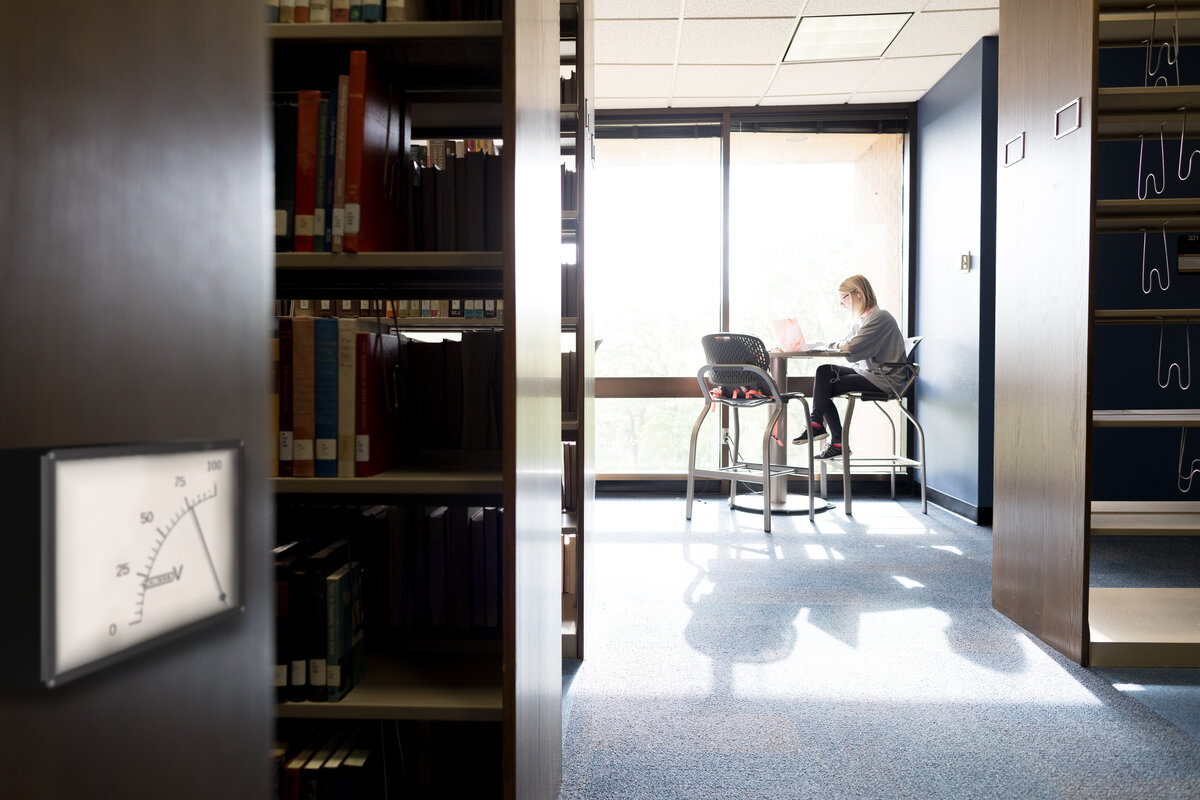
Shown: 75
